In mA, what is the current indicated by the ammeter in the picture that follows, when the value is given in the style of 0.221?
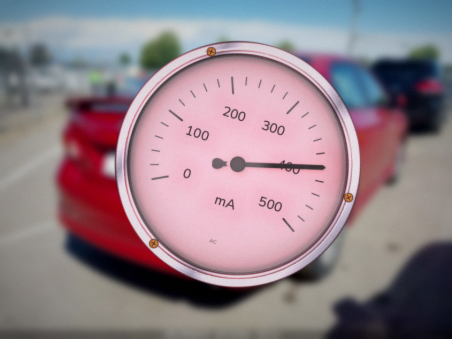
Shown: 400
